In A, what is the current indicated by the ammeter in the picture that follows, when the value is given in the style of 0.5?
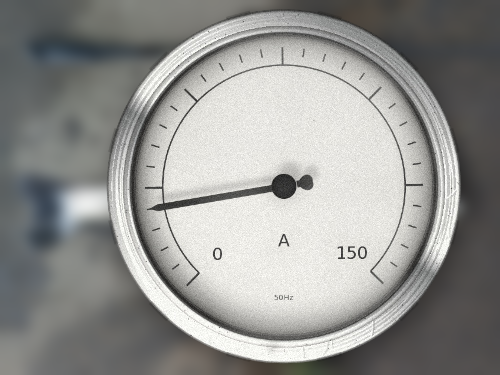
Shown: 20
